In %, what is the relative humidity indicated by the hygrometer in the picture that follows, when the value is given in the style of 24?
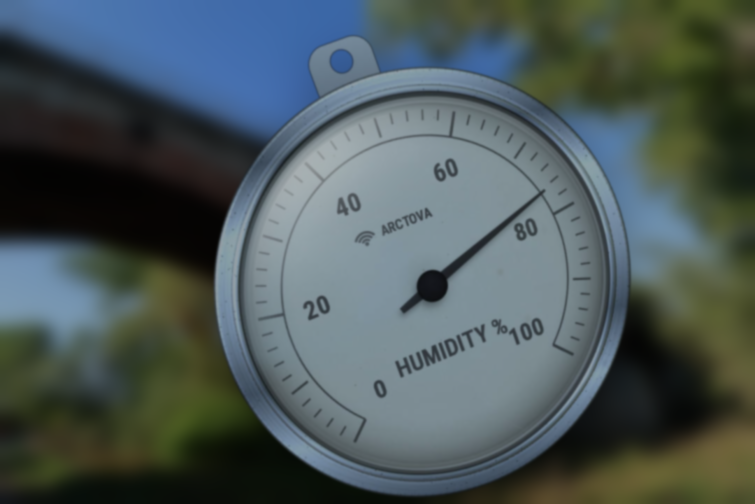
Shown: 76
